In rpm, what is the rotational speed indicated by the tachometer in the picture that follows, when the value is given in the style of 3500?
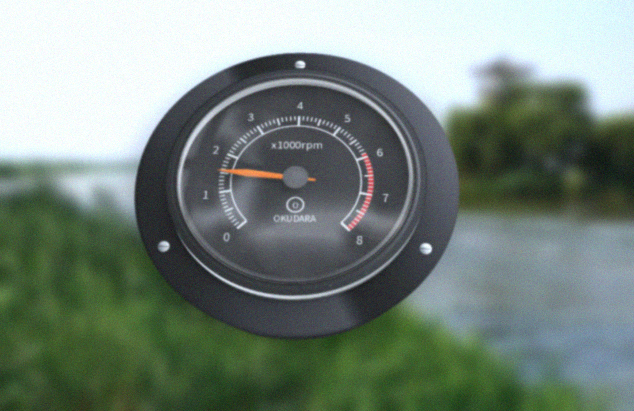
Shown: 1500
